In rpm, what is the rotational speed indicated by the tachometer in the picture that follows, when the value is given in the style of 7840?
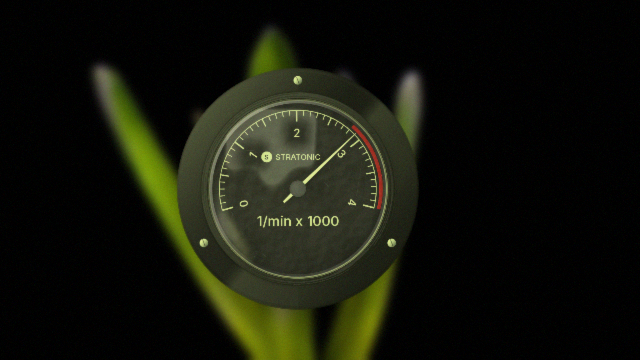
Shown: 2900
